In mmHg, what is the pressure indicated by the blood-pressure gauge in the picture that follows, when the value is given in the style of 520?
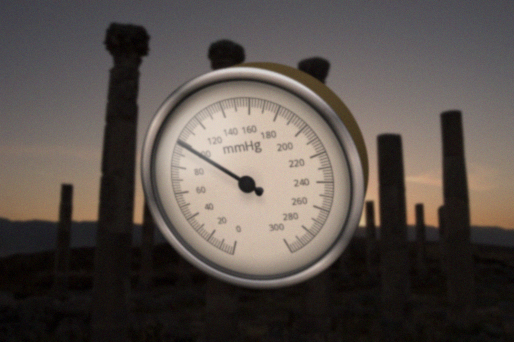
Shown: 100
